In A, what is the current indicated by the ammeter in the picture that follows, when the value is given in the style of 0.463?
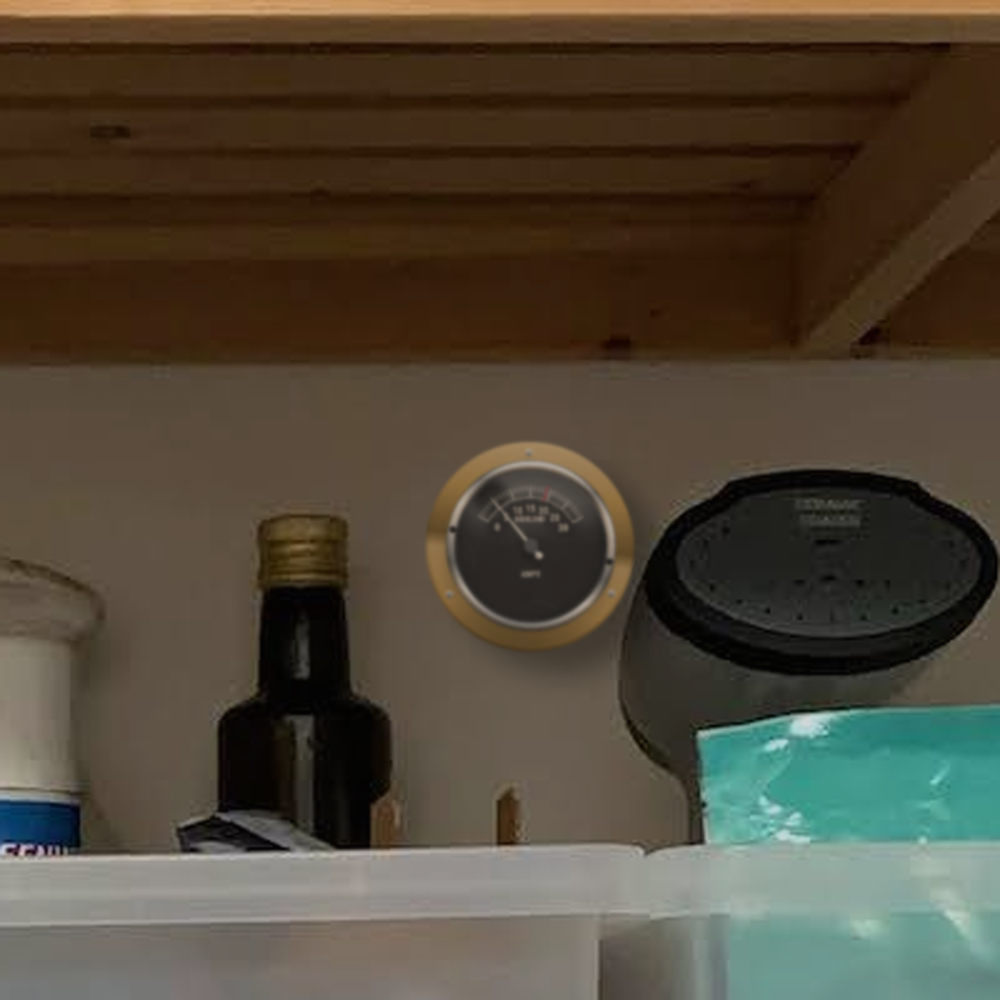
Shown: 5
